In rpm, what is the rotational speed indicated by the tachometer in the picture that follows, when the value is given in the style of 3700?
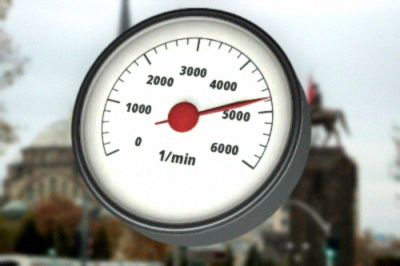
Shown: 4800
